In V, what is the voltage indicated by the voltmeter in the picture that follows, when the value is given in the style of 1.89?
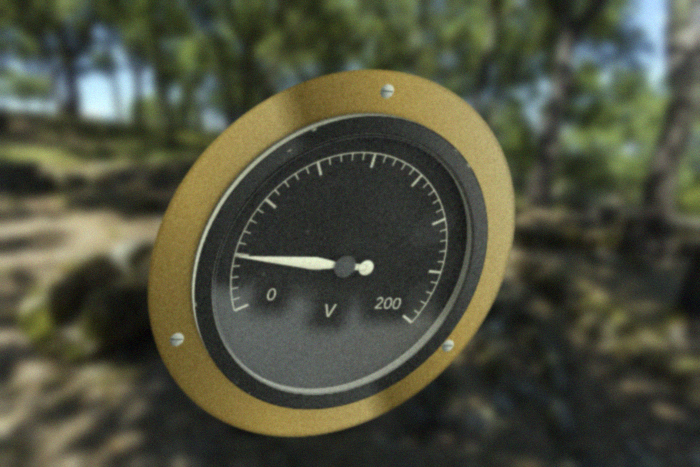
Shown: 25
